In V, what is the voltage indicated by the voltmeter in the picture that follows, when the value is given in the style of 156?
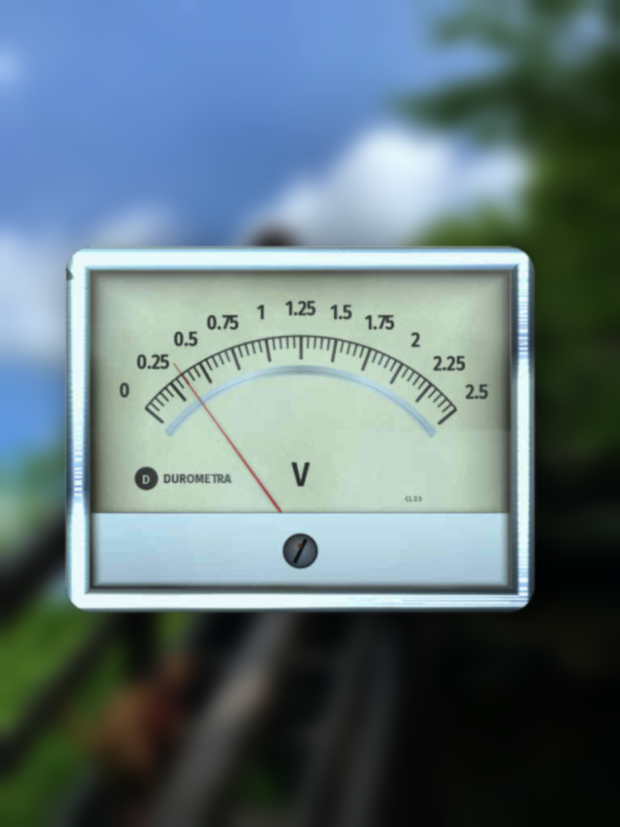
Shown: 0.35
